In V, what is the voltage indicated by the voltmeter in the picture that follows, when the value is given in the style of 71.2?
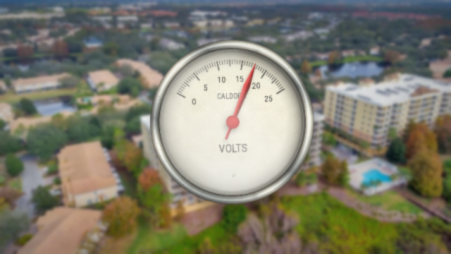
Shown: 17.5
